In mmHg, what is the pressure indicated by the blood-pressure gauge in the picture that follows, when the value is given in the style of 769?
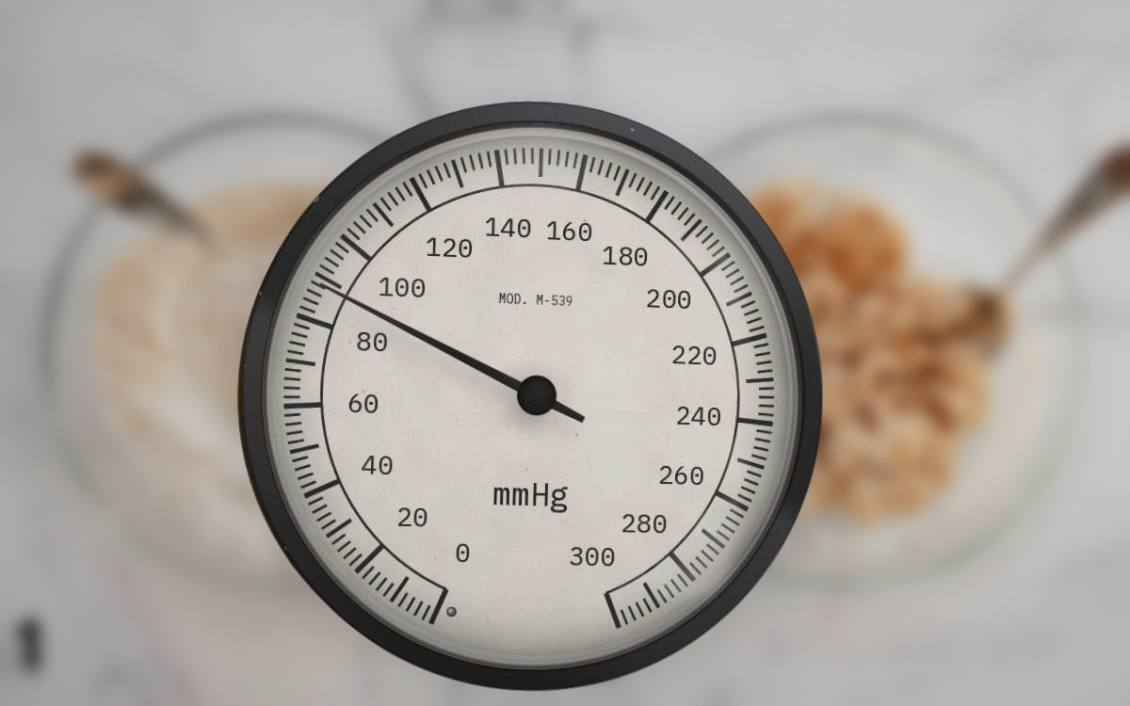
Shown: 88
